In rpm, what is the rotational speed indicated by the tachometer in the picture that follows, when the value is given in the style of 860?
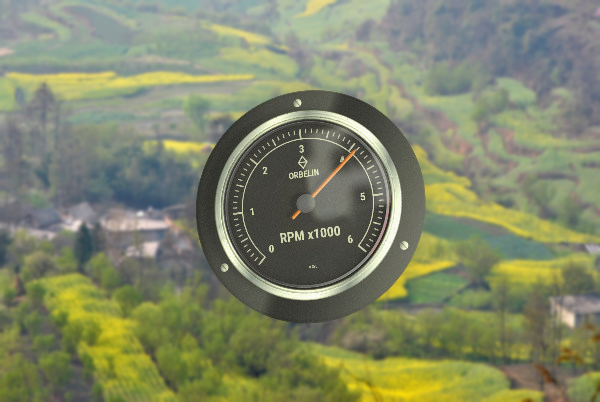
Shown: 4100
